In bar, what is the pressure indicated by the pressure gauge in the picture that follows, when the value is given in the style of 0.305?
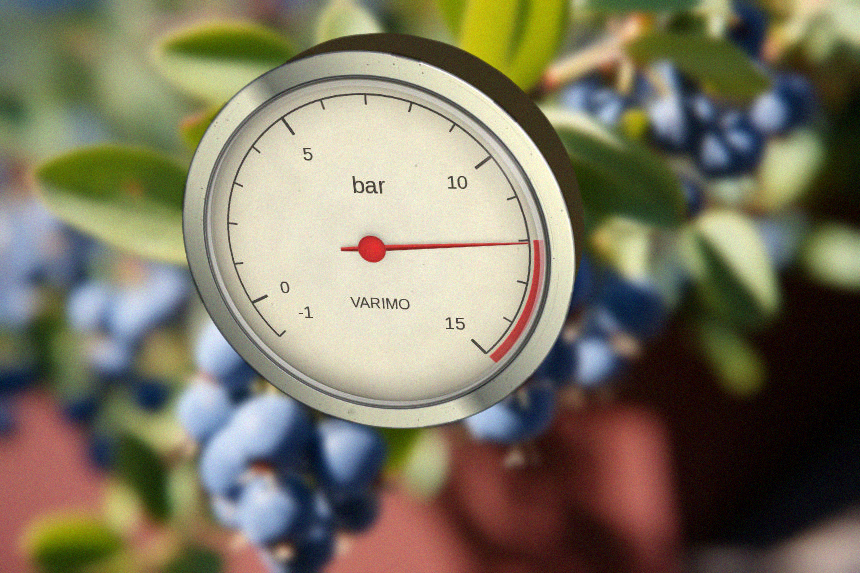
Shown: 12
